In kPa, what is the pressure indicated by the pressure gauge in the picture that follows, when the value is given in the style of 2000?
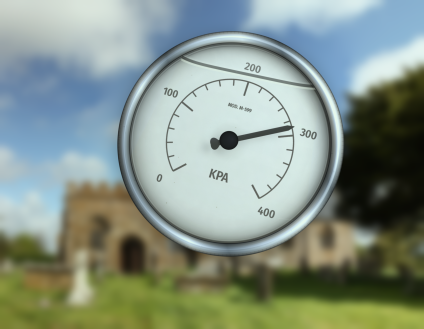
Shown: 290
